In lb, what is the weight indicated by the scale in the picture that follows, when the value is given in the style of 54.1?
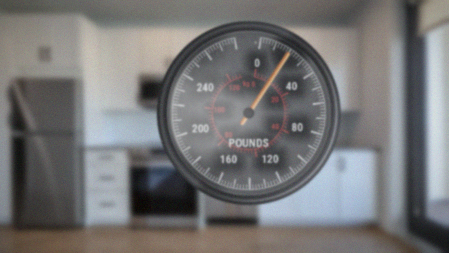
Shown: 20
